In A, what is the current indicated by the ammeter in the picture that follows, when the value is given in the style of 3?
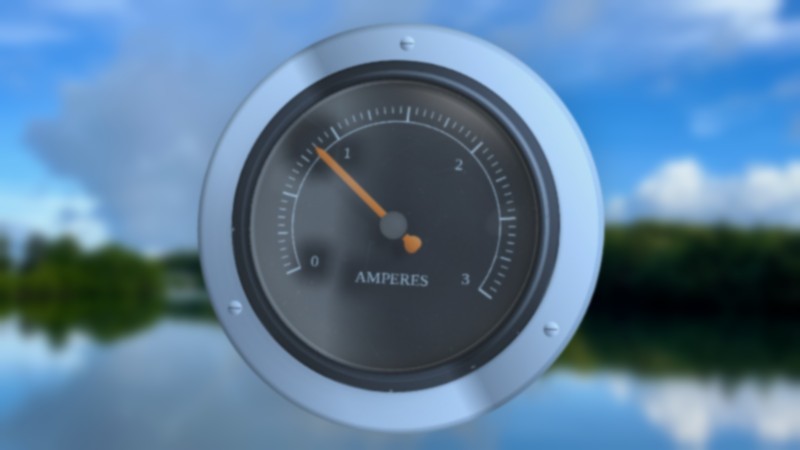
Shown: 0.85
